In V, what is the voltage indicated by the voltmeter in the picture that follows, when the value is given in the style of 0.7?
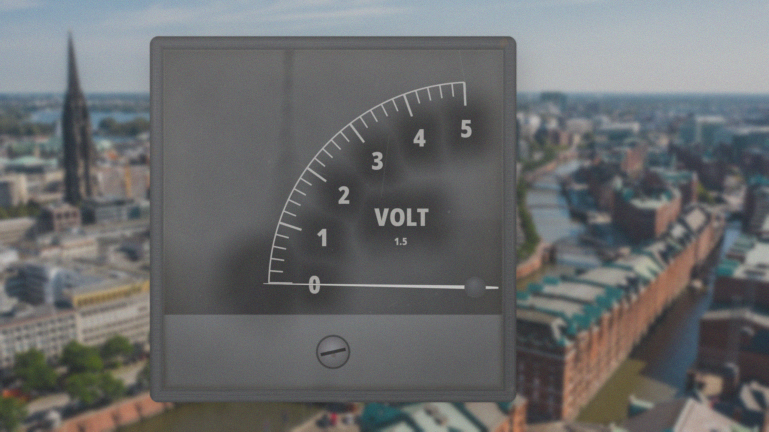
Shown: 0
